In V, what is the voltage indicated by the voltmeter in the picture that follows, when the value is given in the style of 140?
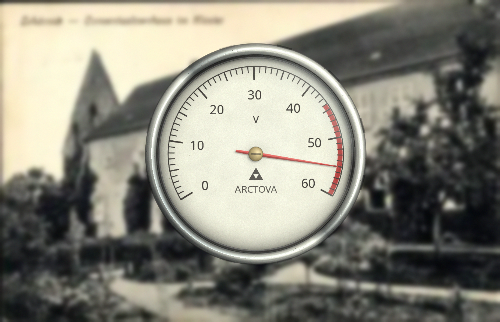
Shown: 55
